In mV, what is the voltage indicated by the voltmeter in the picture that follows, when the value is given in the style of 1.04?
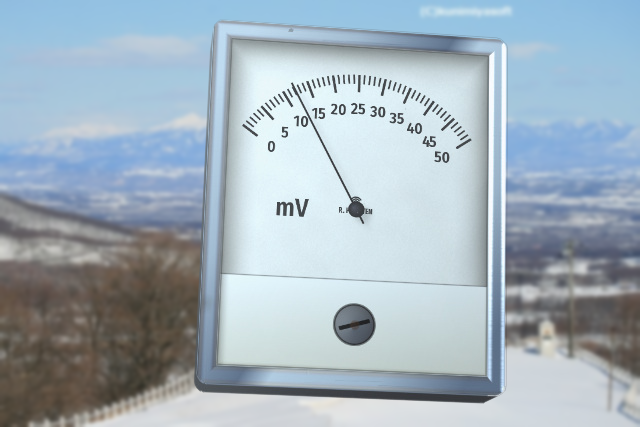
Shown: 12
